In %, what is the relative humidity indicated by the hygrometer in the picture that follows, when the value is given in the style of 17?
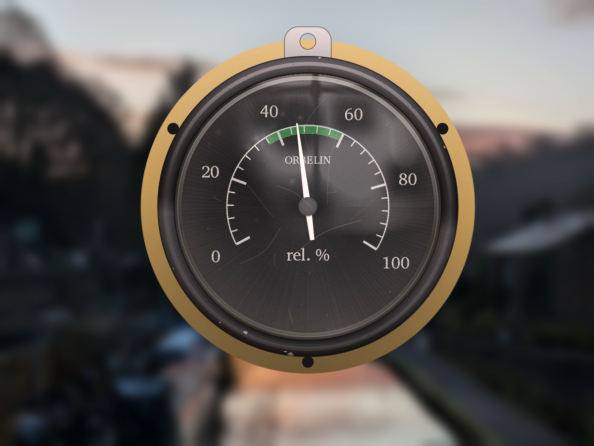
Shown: 46
